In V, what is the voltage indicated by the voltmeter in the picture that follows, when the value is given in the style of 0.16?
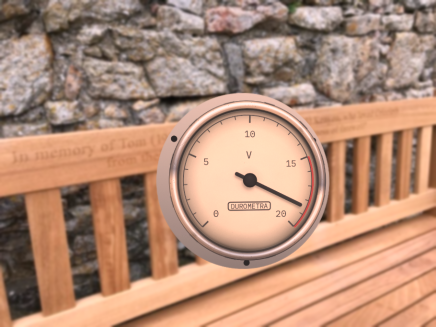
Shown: 18.5
